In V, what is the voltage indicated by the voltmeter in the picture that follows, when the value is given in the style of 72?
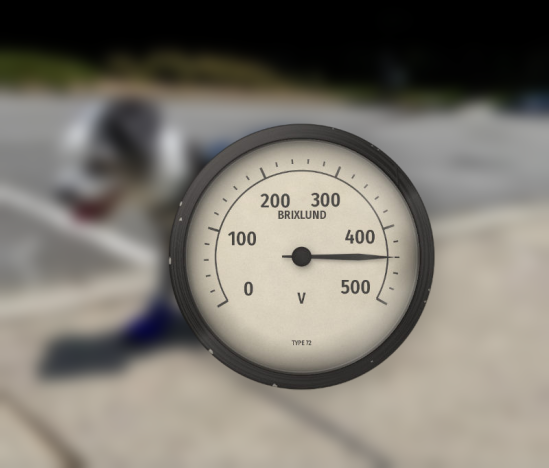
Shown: 440
